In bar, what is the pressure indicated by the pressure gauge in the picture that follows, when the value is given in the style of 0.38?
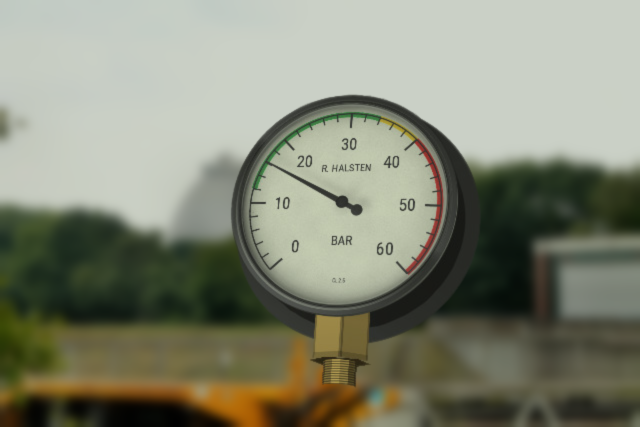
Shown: 16
